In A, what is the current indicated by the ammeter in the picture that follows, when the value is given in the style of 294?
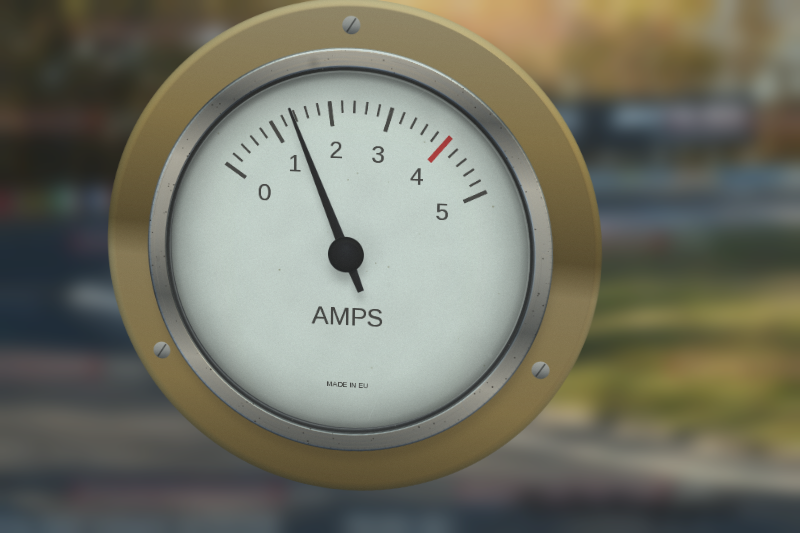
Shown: 1.4
